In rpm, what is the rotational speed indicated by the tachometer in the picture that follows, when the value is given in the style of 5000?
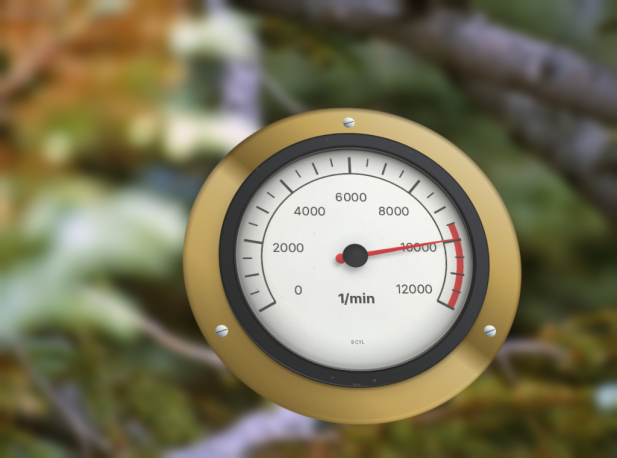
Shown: 10000
